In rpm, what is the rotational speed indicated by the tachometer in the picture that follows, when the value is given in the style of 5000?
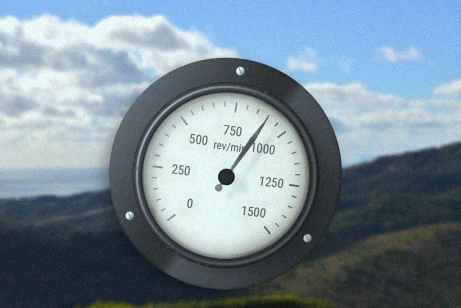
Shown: 900
